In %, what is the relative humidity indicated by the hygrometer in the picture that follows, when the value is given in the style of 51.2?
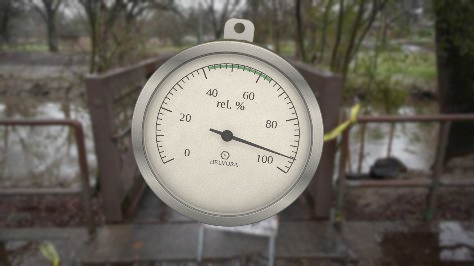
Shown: 94
